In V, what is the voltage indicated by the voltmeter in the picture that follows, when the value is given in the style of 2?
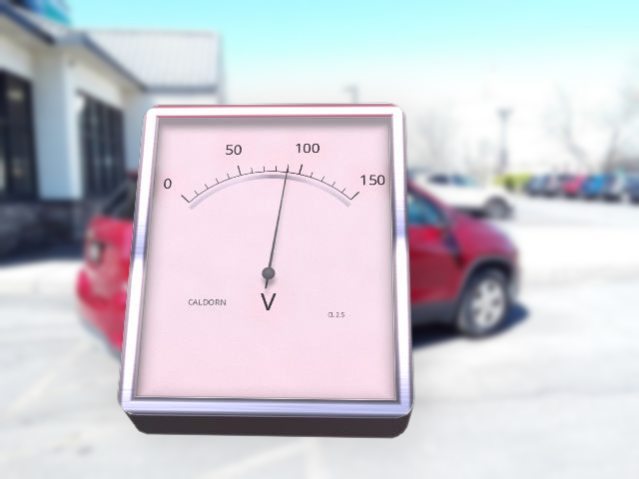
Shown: 90
